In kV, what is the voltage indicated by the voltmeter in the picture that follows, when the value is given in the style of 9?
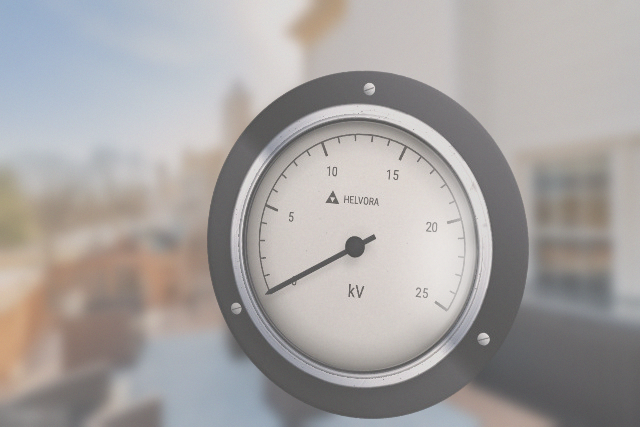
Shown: 0
